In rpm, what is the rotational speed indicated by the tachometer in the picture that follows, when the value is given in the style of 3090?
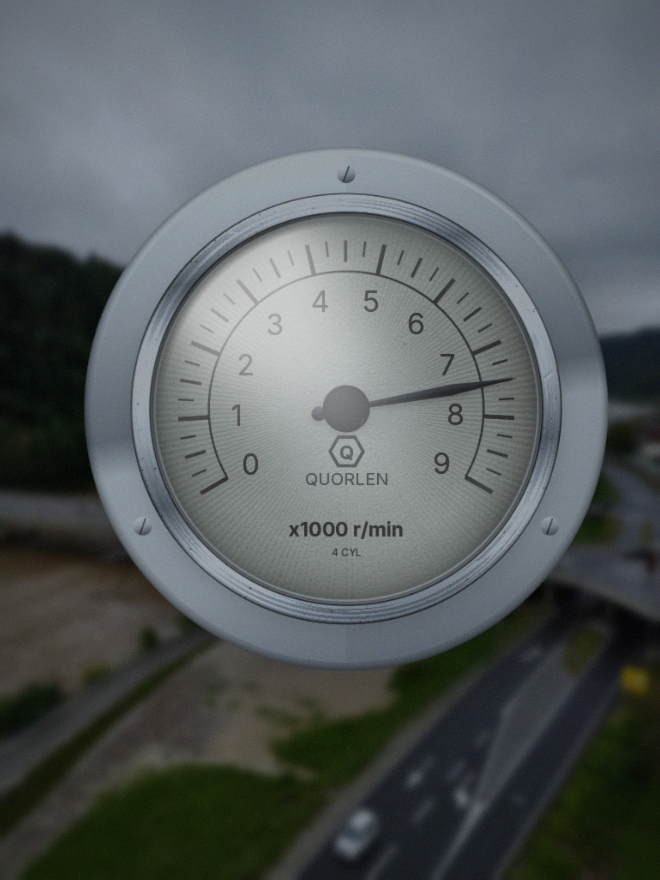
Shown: 7500
